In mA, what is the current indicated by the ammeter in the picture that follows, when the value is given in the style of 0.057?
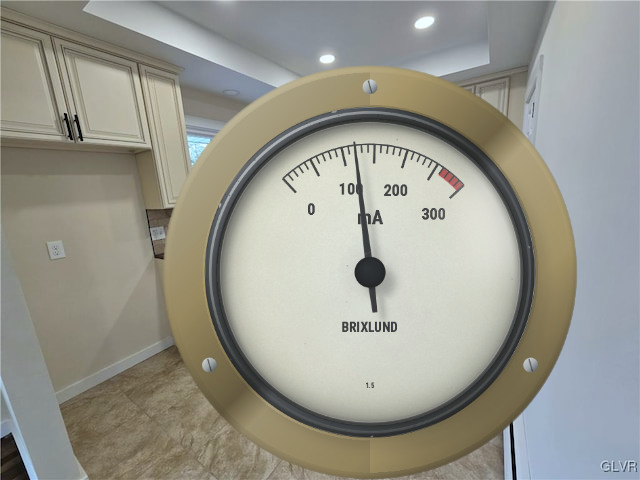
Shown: 120
